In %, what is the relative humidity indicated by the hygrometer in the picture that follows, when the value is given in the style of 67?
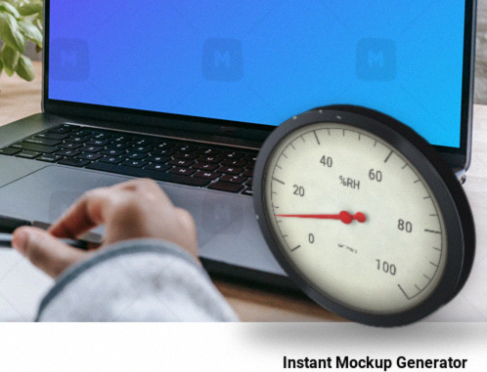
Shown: 10
